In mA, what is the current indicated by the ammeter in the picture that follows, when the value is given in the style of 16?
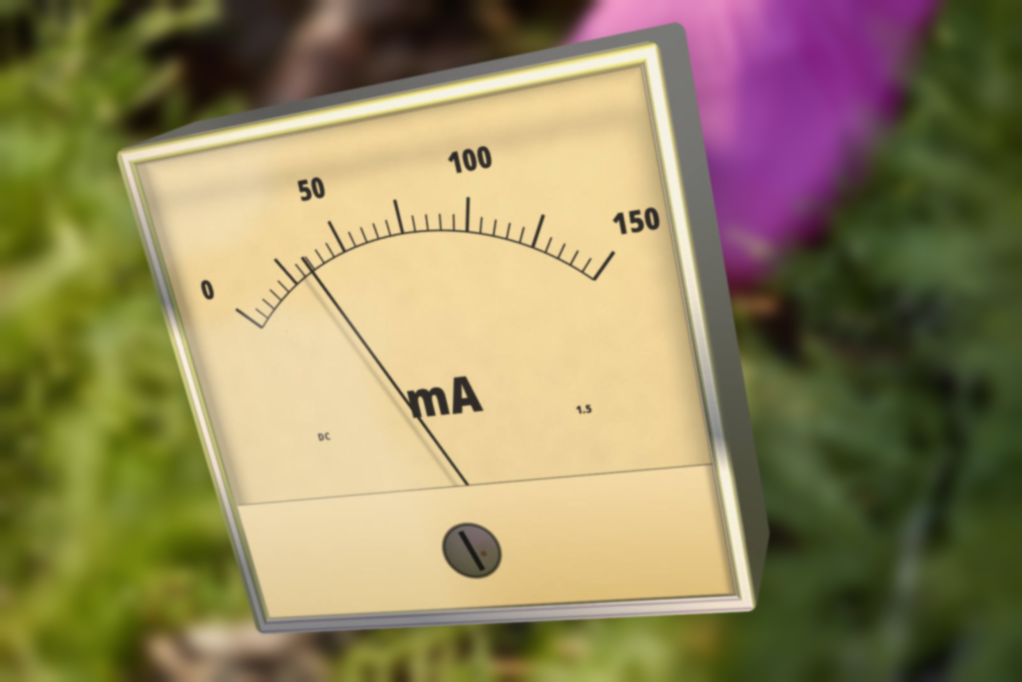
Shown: 35
